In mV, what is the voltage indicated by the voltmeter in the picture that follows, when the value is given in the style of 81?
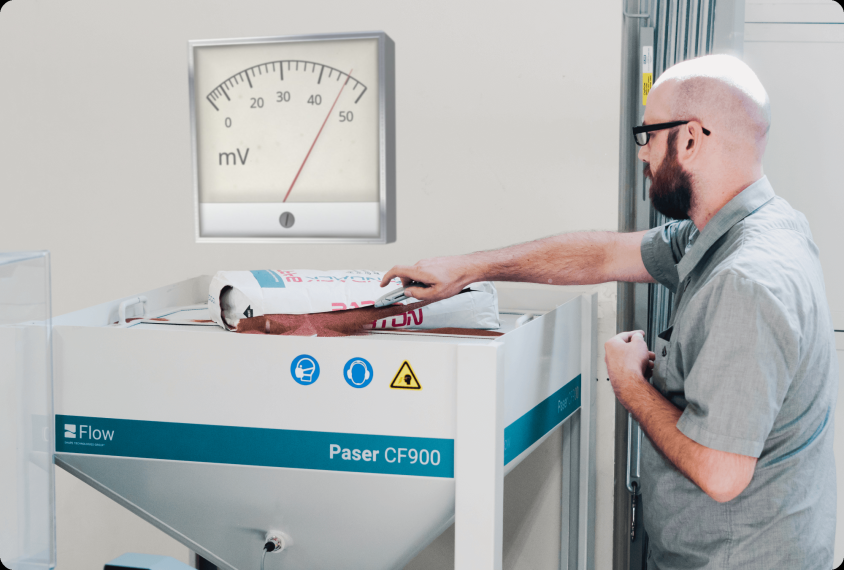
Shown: 46
